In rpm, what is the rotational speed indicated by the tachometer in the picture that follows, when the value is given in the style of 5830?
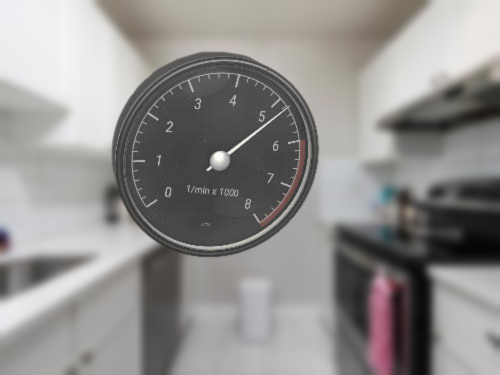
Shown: 5200
